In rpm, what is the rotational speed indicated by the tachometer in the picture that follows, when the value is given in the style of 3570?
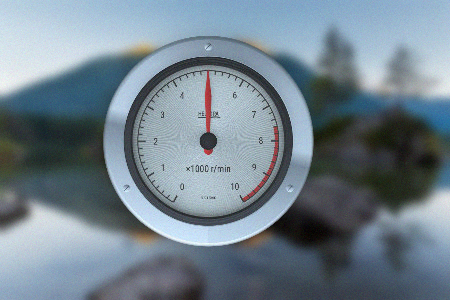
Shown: 5000
